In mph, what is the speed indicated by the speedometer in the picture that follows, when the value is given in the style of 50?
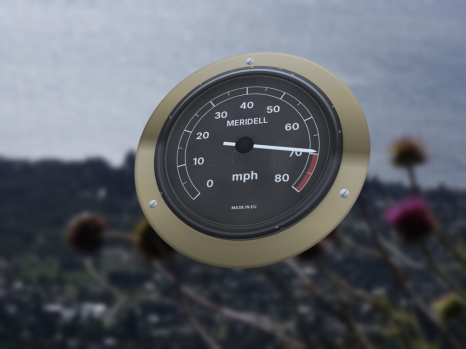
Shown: 70
